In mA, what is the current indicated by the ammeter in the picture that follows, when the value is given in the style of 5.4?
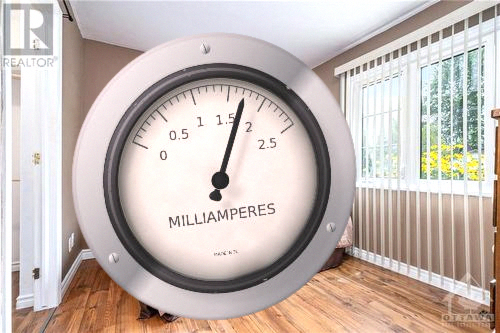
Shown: 1.7
